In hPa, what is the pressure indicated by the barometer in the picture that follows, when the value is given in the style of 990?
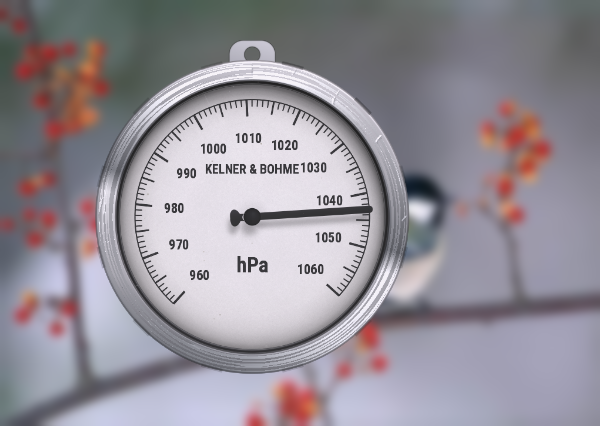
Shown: 1043
